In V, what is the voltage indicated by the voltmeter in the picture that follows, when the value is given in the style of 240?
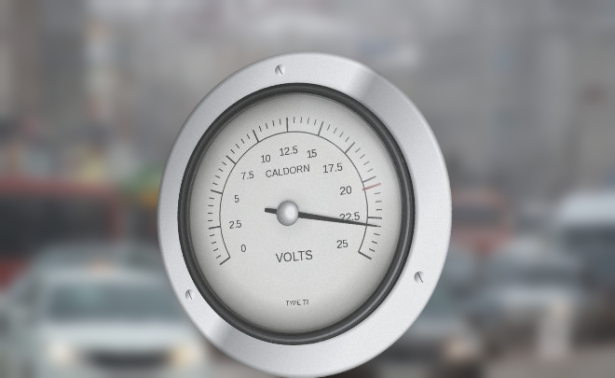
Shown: 23
